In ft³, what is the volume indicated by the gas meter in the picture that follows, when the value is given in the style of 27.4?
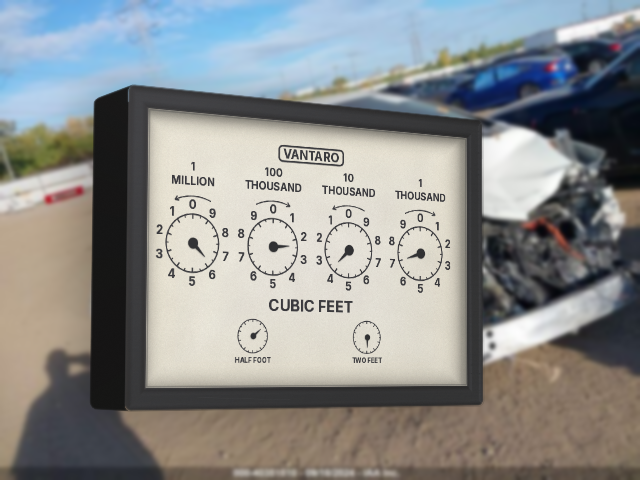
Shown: 623700
